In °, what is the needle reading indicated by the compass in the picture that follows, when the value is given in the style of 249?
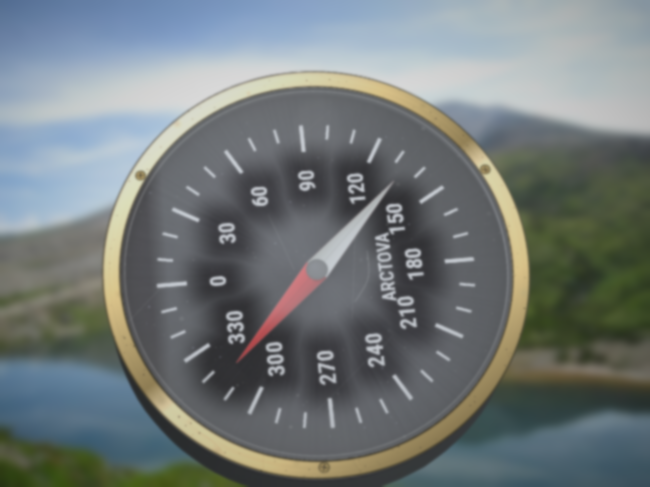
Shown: 315
